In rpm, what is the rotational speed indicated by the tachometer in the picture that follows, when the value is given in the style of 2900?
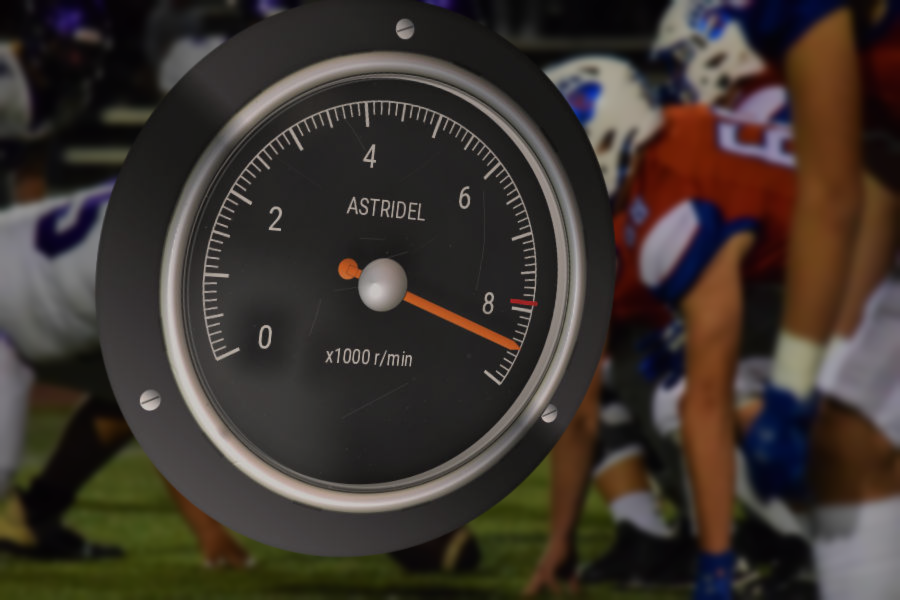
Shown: 8500
